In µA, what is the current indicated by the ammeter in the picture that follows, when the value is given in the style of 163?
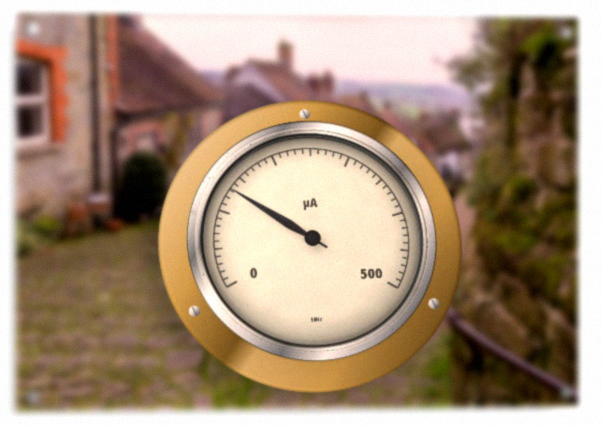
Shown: 130
